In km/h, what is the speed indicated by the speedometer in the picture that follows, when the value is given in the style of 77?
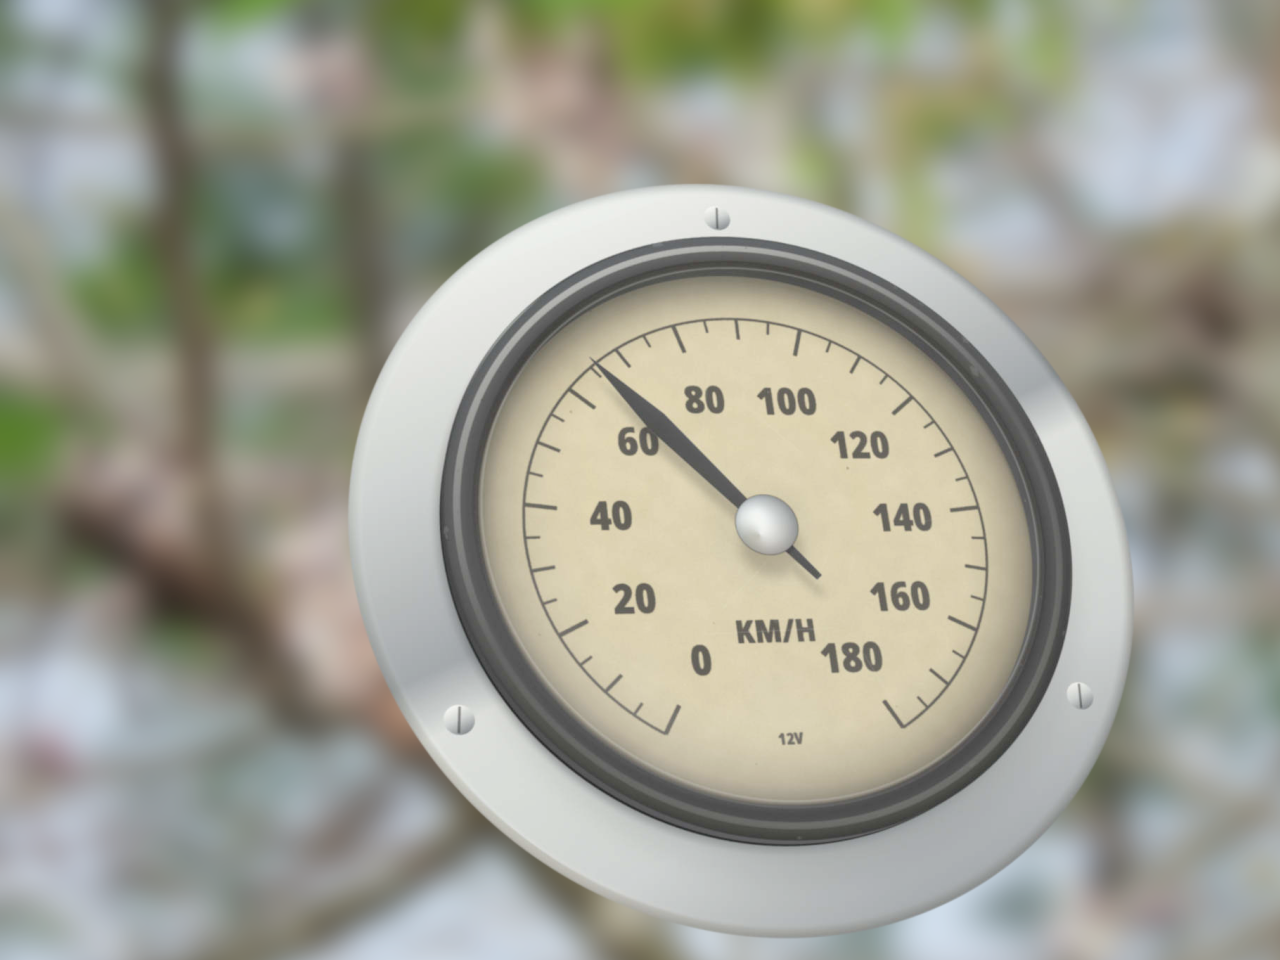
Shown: 65
